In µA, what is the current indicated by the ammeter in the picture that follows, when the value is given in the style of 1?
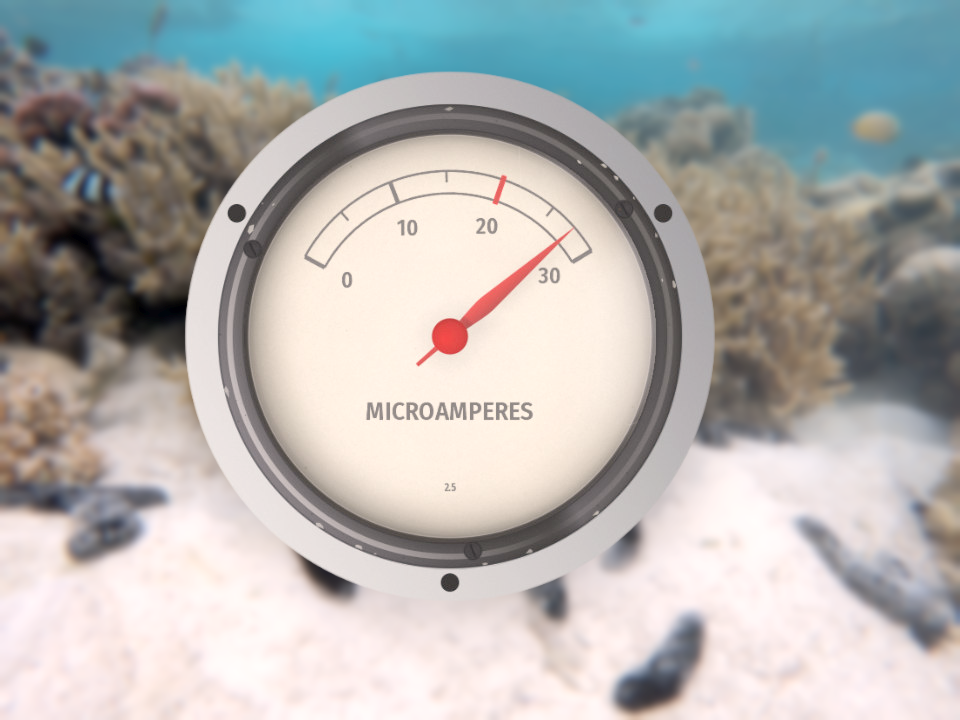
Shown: 27.5
